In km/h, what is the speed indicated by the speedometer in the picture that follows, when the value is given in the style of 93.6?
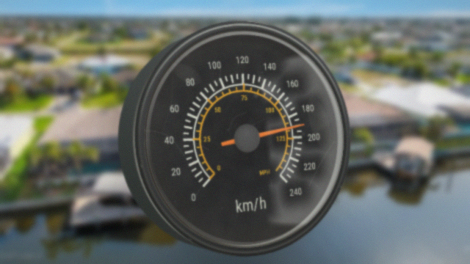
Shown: 190
